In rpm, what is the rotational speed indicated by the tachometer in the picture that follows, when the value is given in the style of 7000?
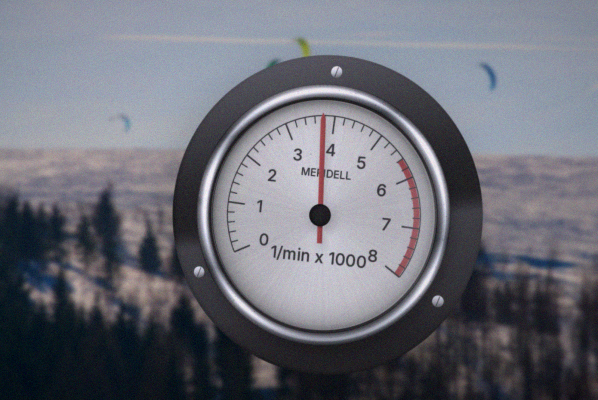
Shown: 3800
